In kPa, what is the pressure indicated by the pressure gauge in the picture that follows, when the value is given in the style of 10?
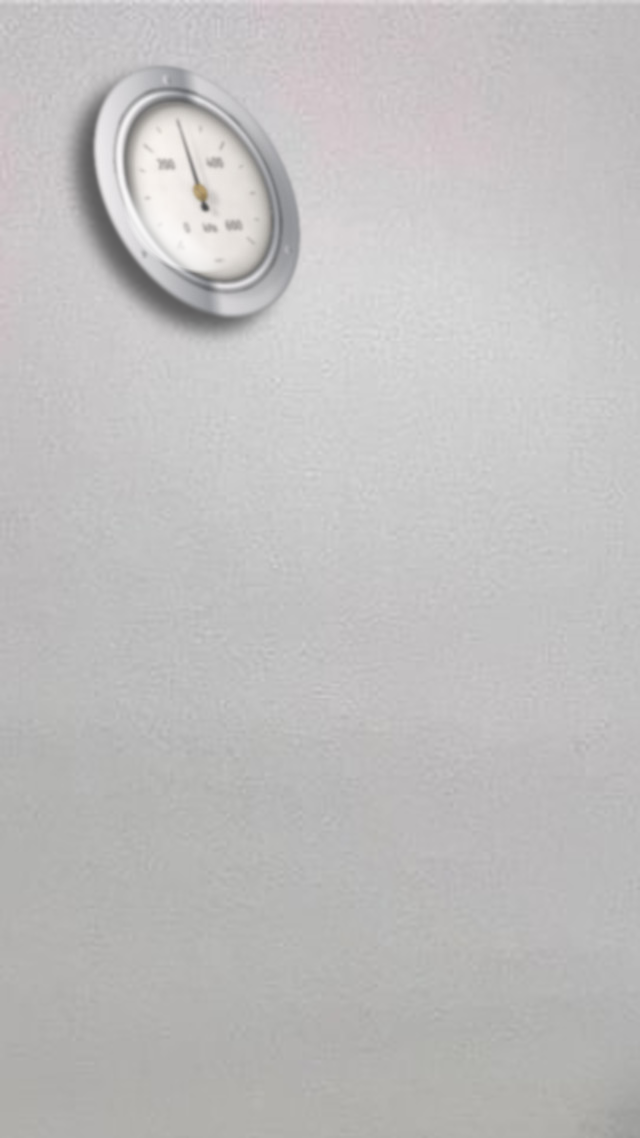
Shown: 300
